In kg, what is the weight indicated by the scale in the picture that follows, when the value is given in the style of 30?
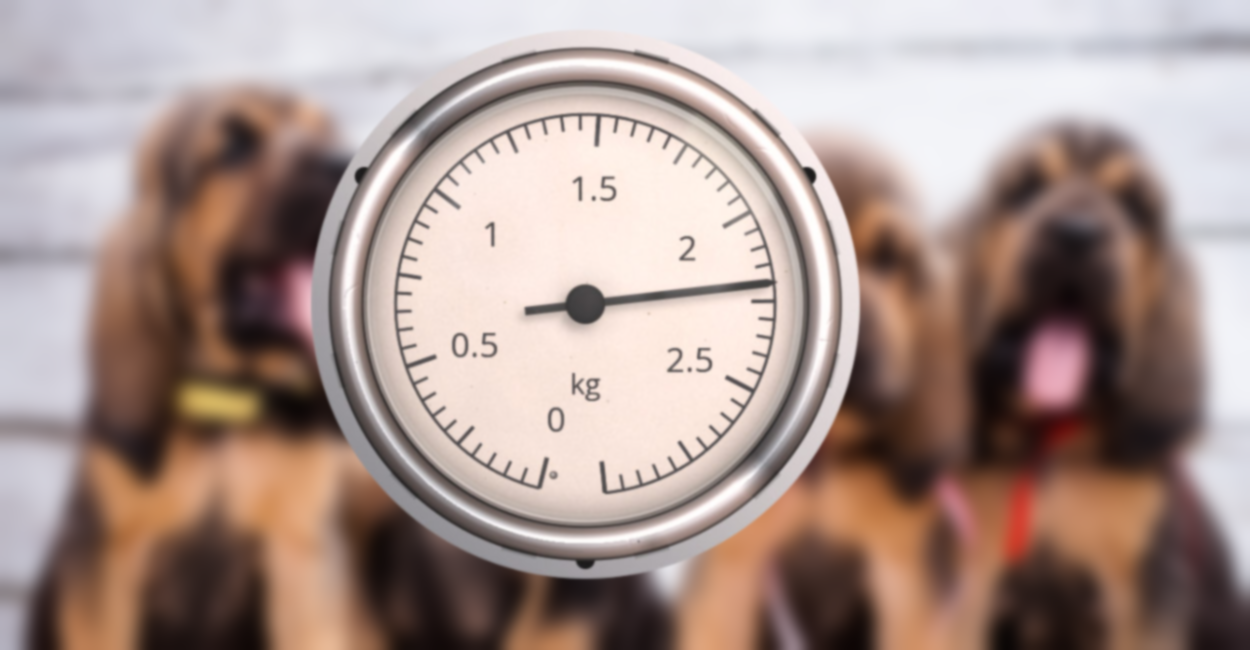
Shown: 2.2
